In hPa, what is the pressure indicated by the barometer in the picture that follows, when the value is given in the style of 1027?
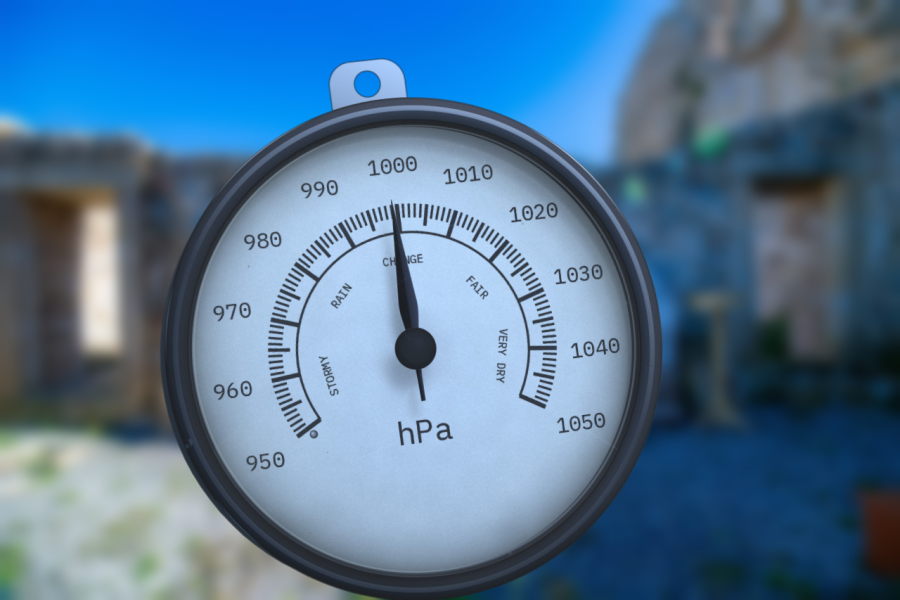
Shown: 999
